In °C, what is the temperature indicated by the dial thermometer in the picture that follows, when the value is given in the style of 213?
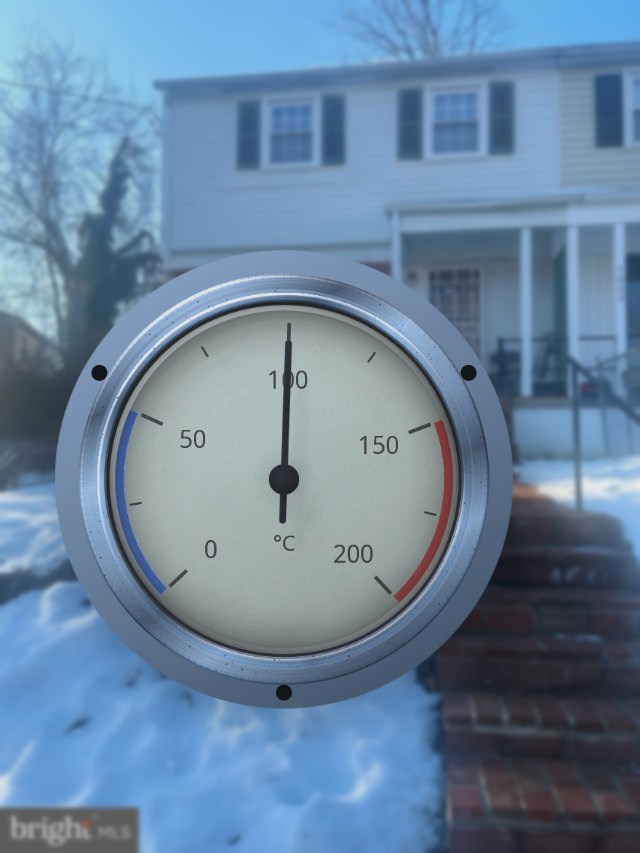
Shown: 100
